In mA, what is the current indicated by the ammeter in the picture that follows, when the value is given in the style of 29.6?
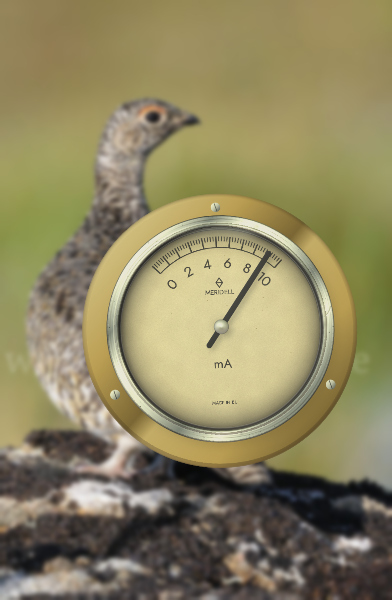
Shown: 9
